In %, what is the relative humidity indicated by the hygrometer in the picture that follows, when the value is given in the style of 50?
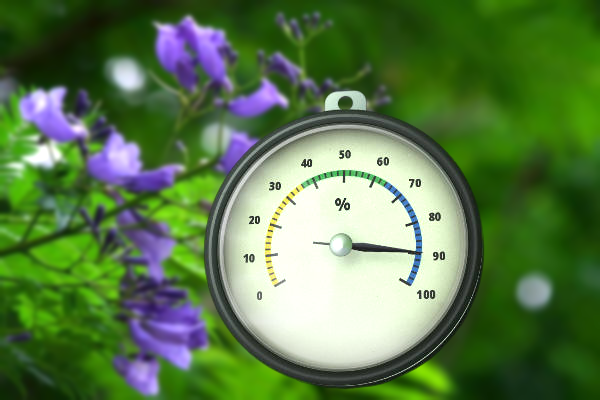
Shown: 90
